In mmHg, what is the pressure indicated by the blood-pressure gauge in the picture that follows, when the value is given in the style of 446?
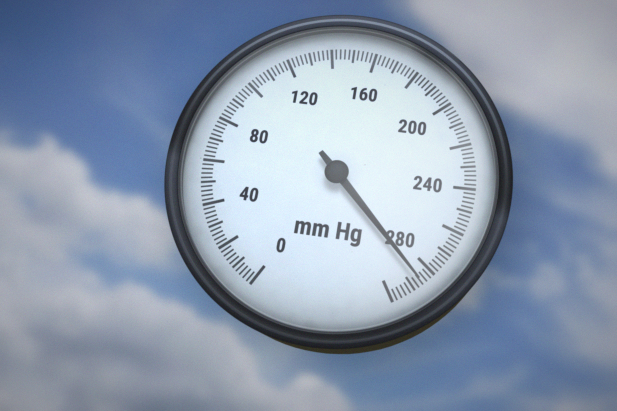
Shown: 286
